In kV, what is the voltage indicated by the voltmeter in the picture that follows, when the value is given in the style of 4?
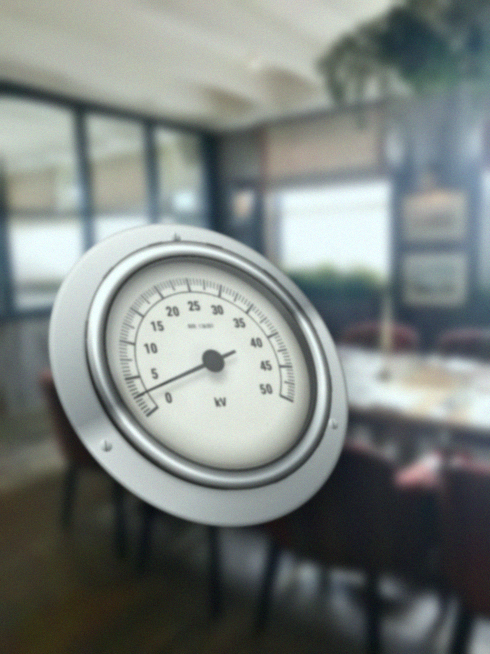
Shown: 2.5
